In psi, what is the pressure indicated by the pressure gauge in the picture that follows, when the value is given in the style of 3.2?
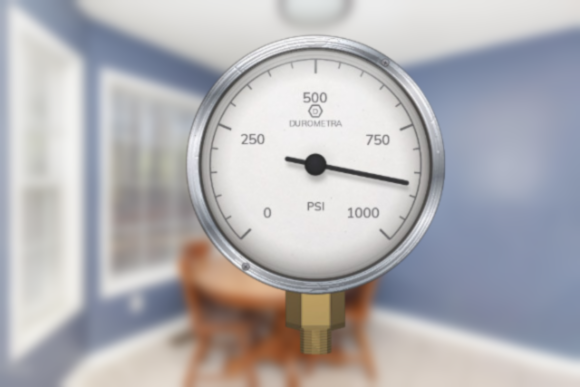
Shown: 875
